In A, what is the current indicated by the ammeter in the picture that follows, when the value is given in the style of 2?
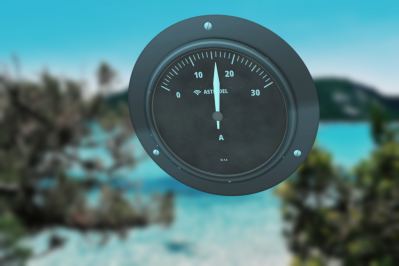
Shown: 16
